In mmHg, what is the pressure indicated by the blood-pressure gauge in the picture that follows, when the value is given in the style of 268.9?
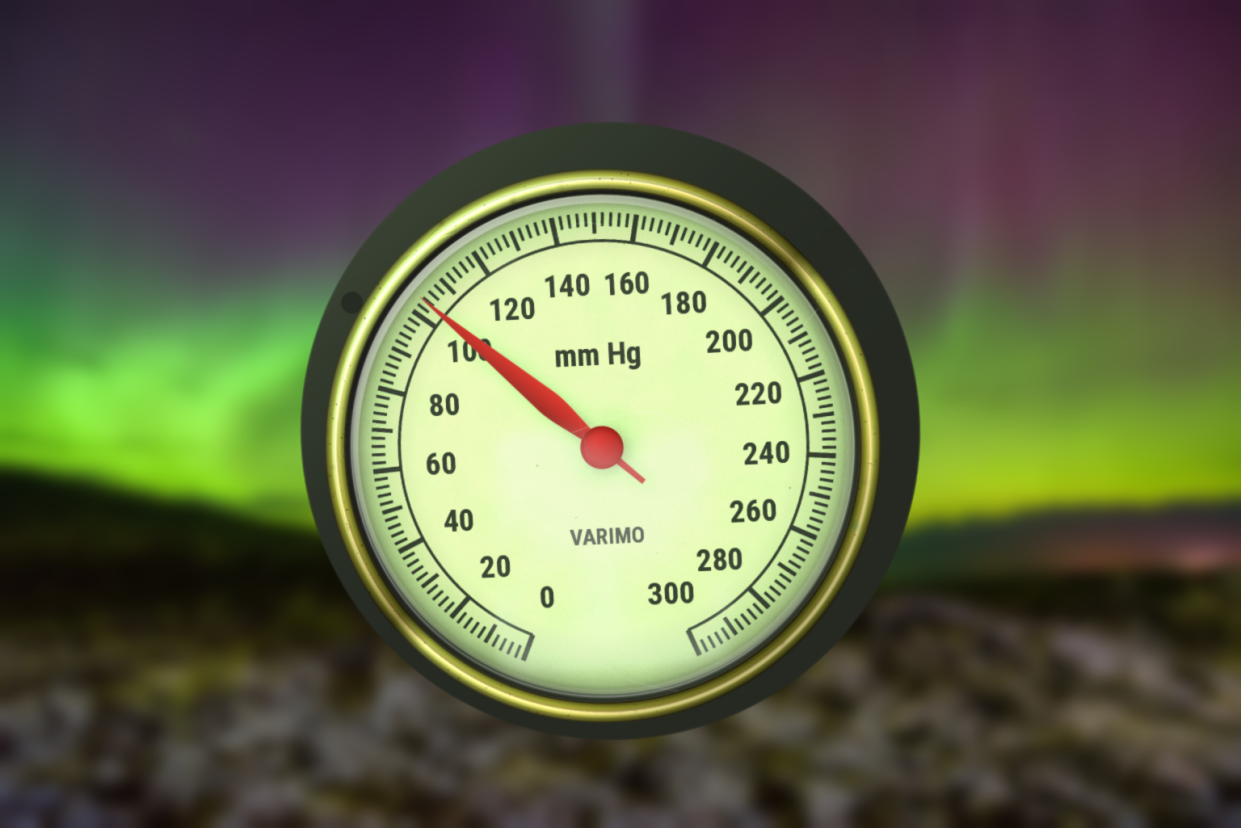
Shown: 104
